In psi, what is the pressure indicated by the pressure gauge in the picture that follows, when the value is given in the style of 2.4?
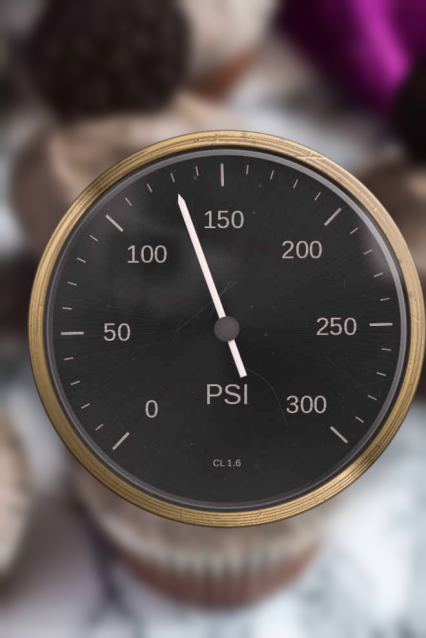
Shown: 130
